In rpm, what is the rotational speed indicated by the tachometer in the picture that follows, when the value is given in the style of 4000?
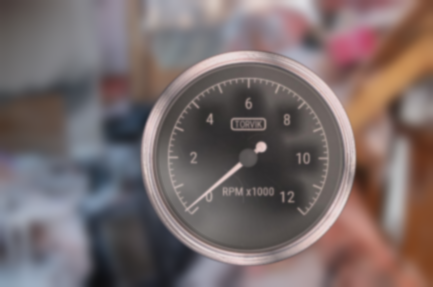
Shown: 200
